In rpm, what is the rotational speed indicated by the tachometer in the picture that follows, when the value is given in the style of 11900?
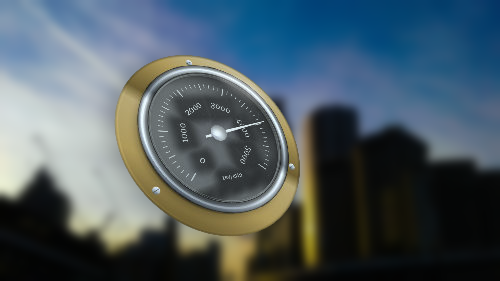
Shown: 4000
